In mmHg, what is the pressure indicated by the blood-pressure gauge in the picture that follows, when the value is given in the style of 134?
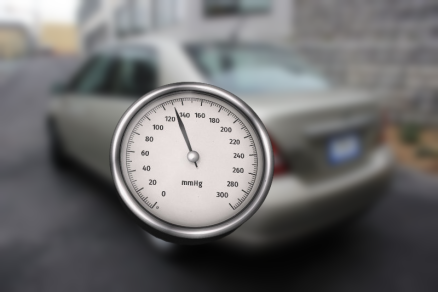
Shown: 130
